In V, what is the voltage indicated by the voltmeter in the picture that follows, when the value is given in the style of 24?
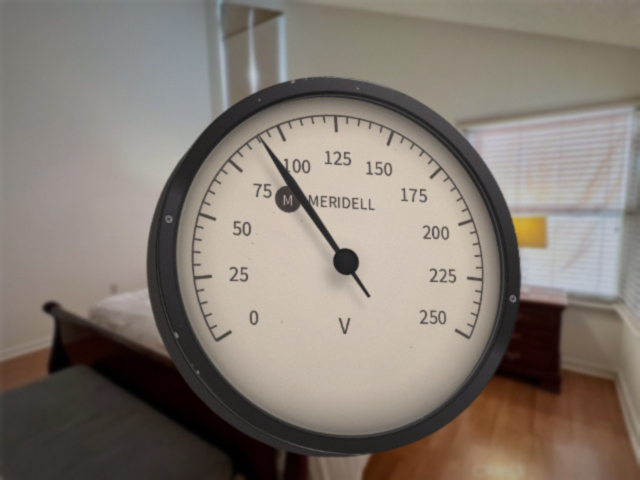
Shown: 90
